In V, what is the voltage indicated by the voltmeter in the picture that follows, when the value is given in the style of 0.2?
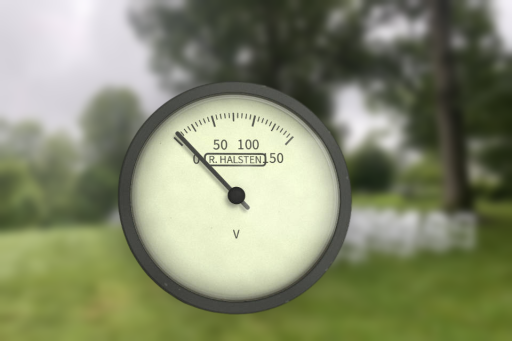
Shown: 5
